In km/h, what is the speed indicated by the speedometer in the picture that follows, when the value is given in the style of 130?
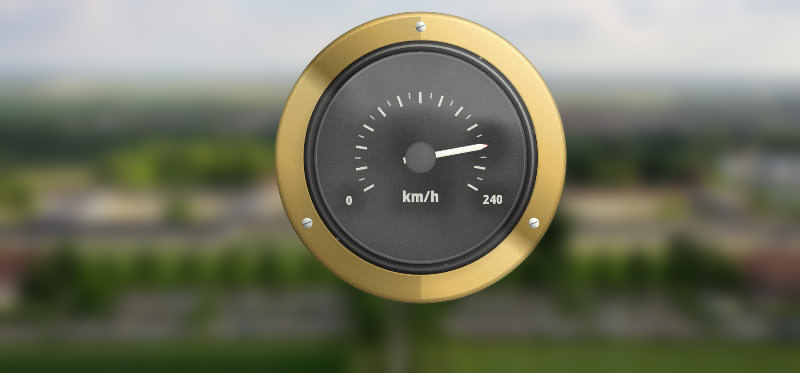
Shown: 200
